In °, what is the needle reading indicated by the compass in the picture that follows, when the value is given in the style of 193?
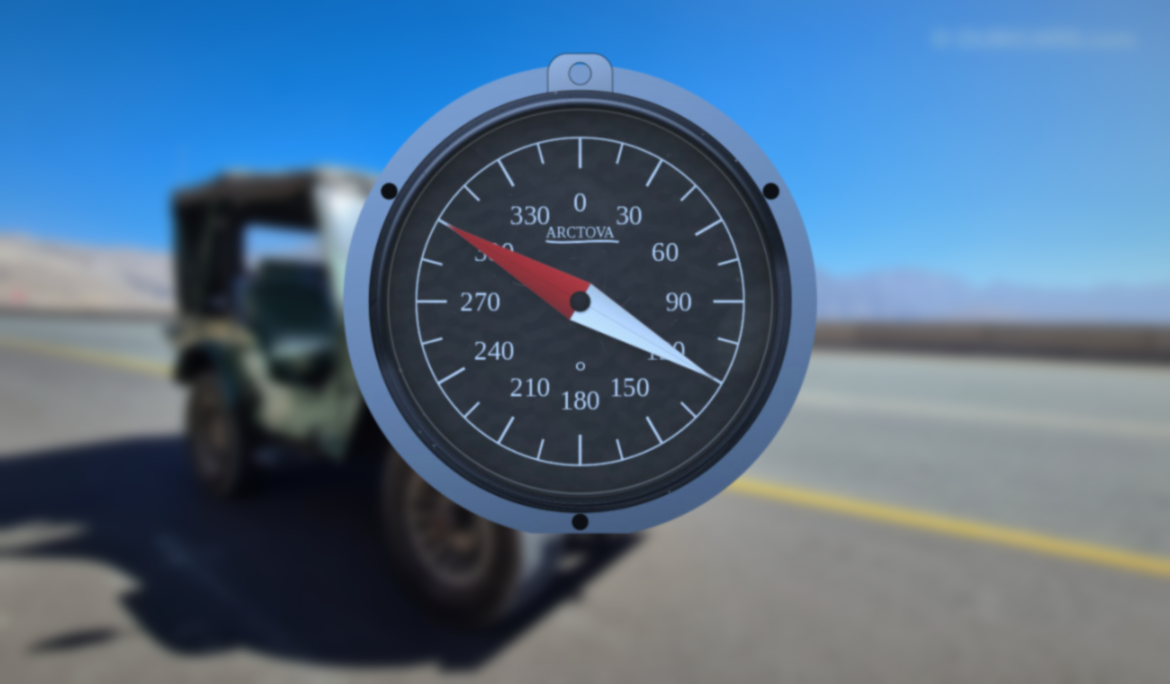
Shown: 300
